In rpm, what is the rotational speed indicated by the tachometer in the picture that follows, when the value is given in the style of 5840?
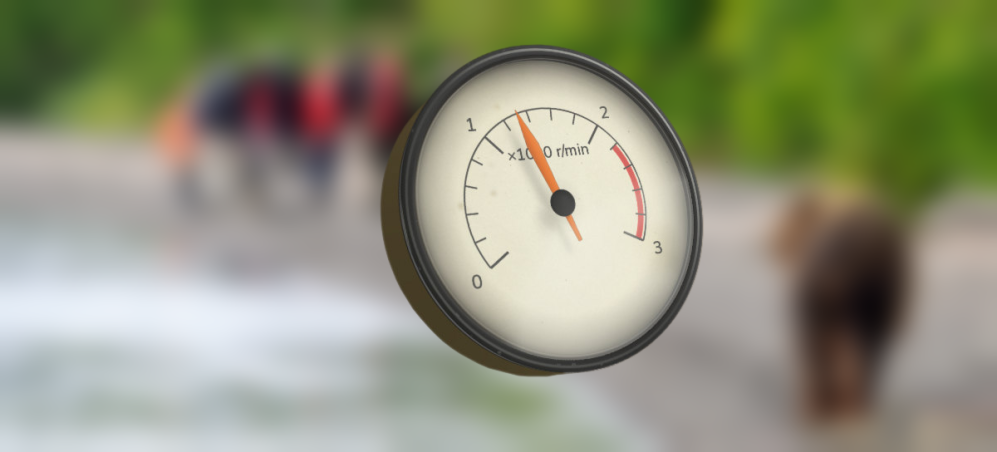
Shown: 1300
